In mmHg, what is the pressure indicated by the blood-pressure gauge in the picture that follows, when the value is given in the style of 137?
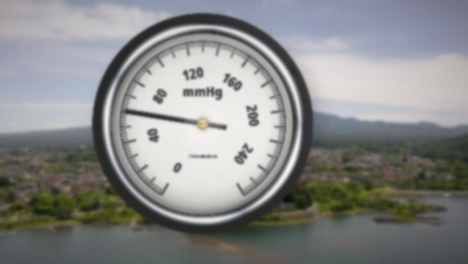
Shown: 60
